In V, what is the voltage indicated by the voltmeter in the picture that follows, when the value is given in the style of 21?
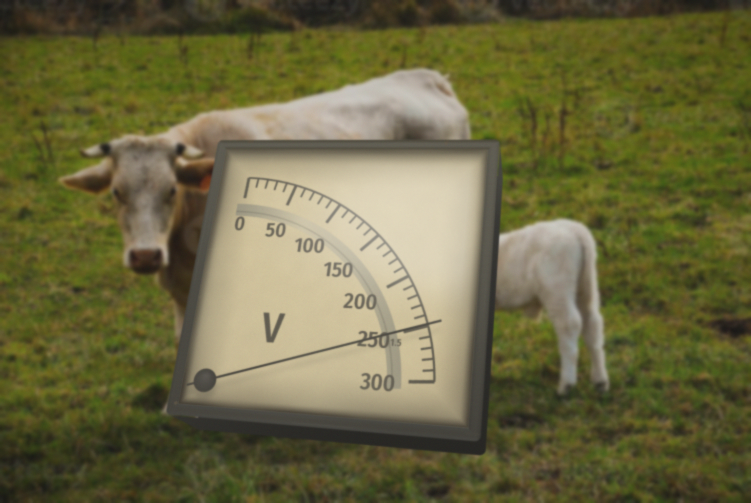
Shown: 250
